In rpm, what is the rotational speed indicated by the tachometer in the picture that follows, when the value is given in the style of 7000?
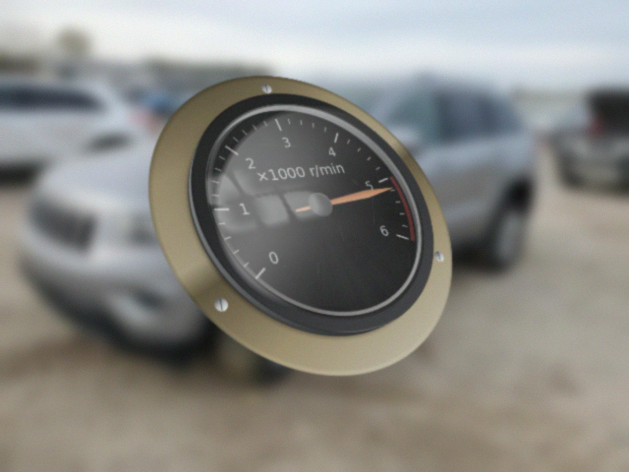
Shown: 5200
